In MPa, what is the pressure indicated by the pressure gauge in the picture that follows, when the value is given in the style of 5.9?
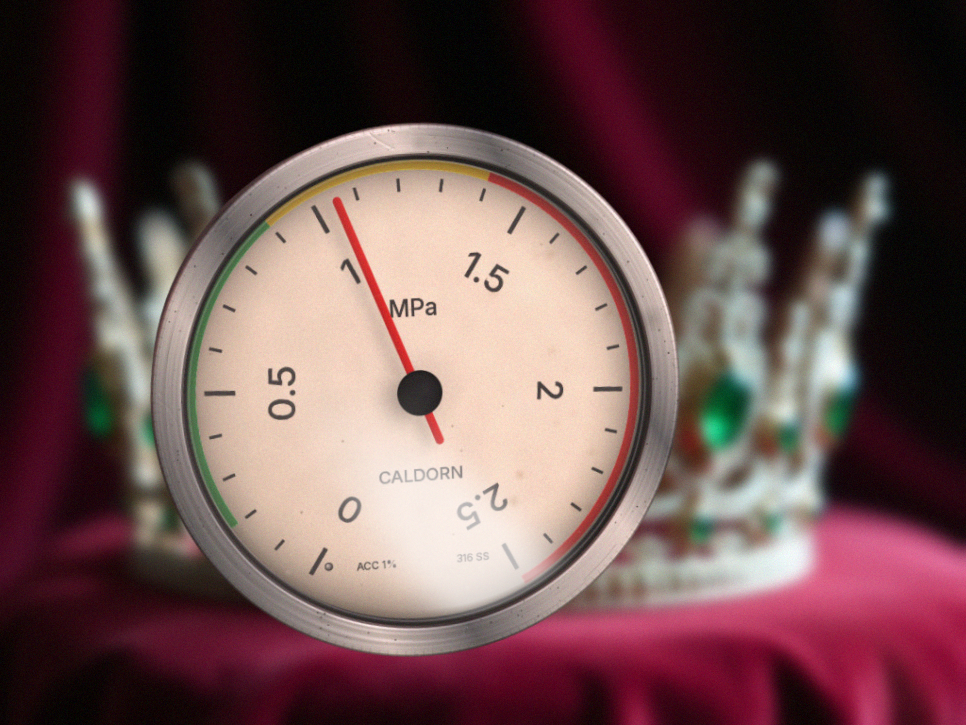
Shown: 1.05
